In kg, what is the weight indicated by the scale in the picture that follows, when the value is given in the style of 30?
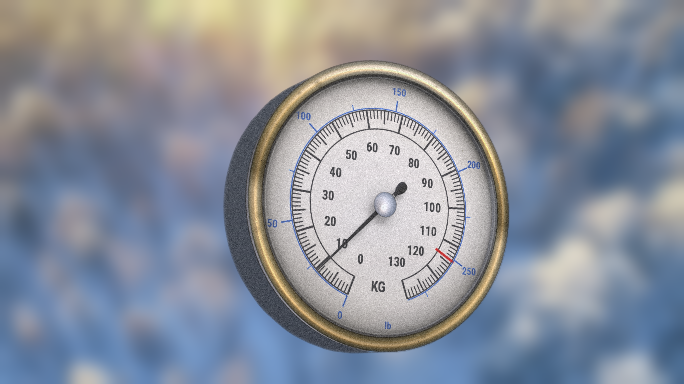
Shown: 10
